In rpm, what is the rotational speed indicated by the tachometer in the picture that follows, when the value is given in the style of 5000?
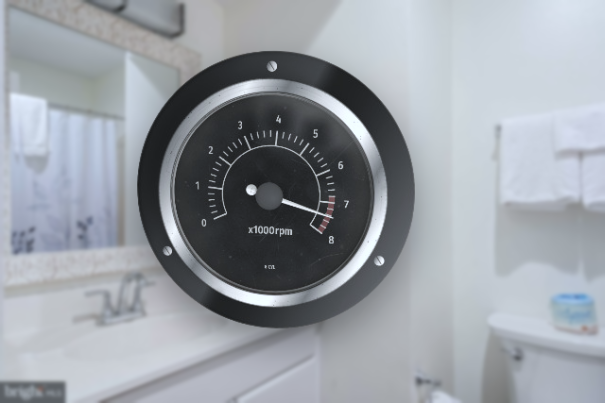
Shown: 7400
